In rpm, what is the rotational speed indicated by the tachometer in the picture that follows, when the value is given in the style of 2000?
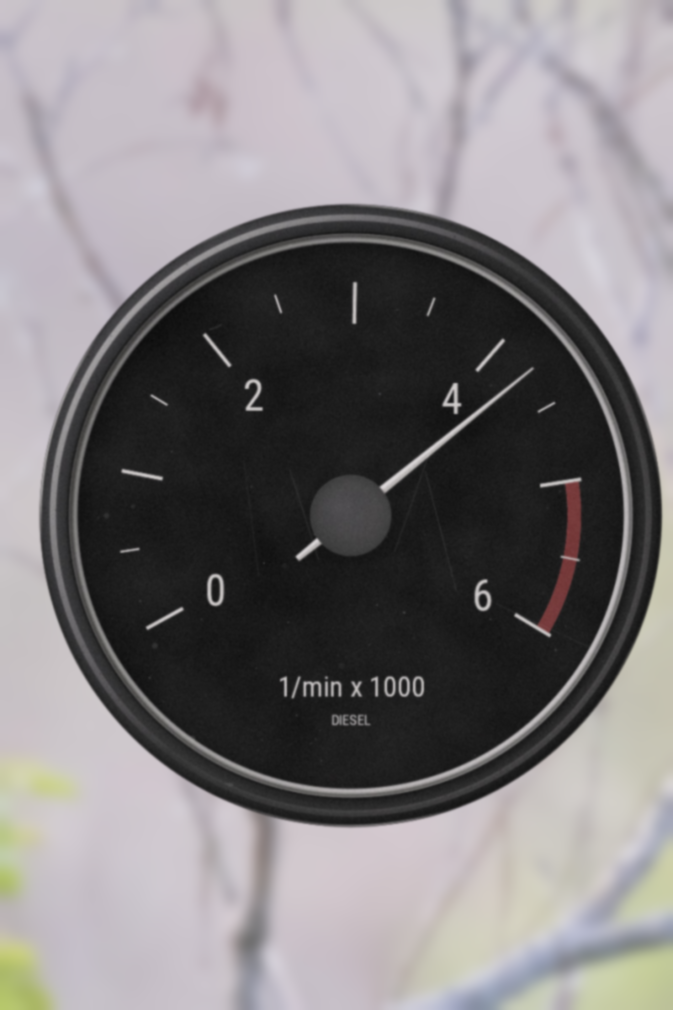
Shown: 4250
